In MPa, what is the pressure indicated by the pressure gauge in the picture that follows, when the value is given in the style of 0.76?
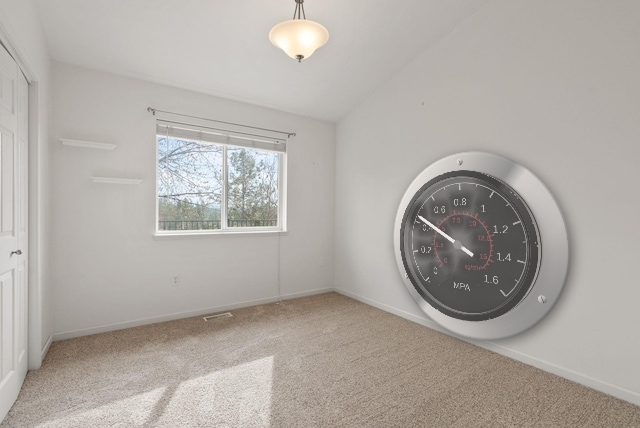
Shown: 0.45
